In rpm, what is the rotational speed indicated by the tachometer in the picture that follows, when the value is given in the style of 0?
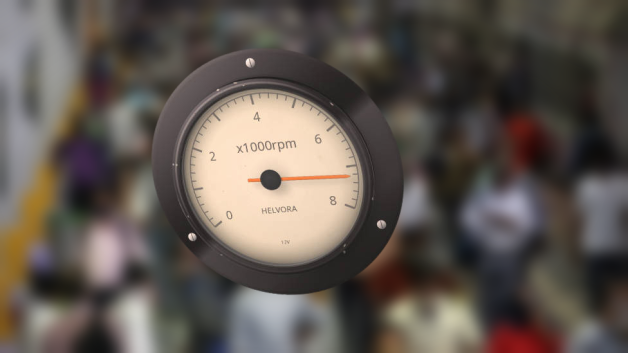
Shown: 7200
